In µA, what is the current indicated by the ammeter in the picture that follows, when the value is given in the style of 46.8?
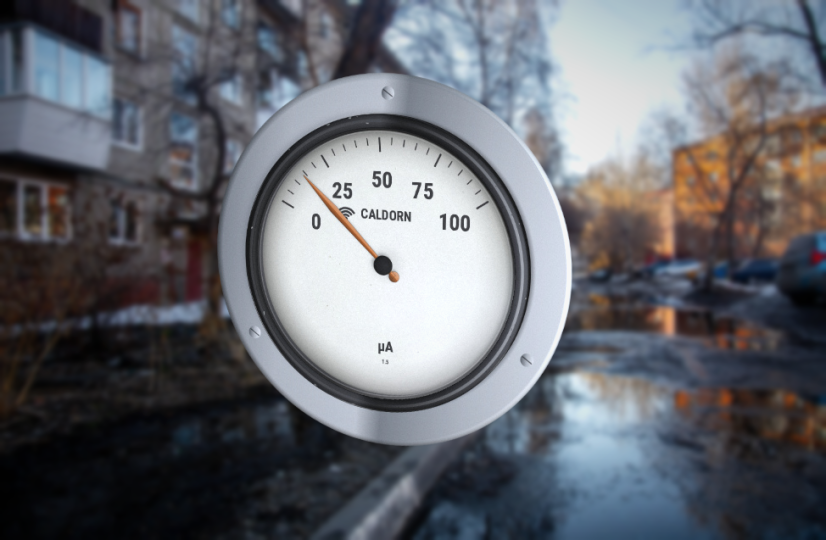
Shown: 15
